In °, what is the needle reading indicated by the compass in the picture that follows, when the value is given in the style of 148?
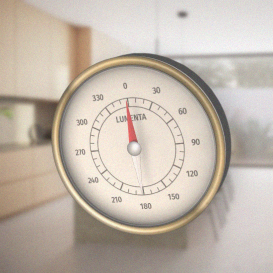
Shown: 0
